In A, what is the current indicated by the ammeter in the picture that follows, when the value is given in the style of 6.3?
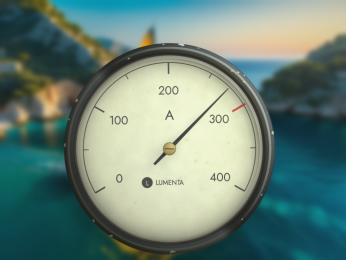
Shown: 275
